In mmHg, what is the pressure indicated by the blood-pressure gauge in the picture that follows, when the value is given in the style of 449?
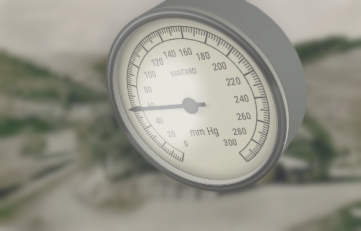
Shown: 60
